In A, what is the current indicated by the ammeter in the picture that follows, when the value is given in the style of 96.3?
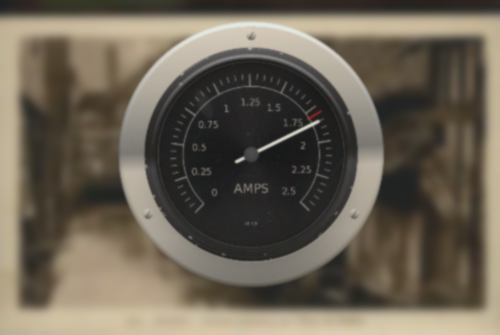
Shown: 1.85
